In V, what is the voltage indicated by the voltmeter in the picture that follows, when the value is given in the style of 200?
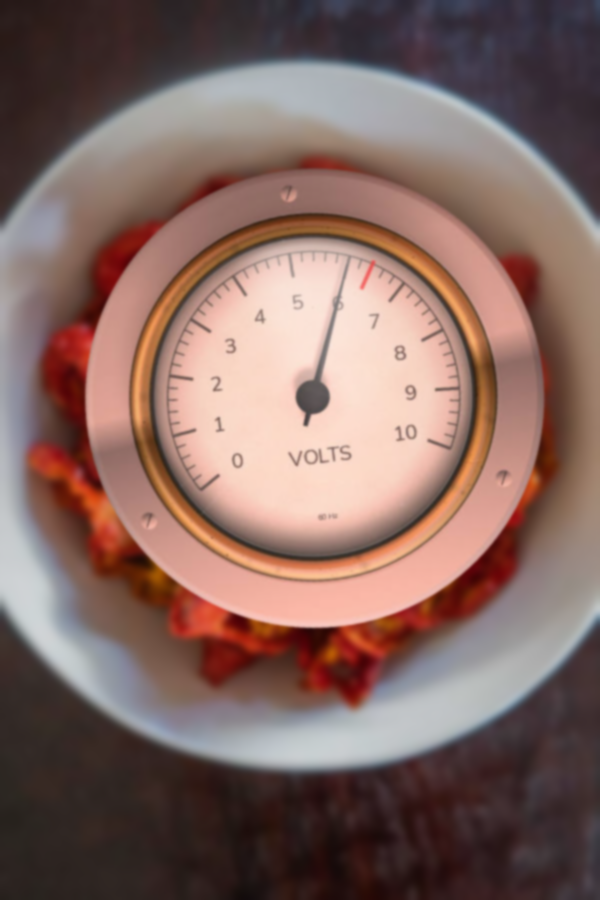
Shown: 6
